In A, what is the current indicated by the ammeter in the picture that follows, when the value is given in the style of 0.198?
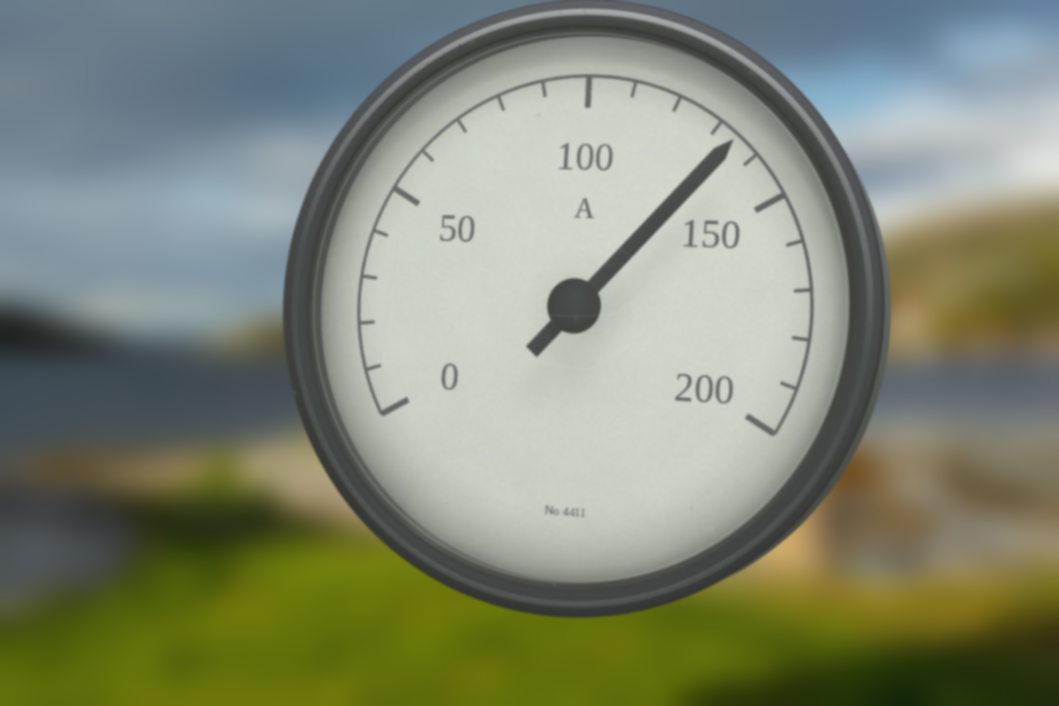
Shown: 135
